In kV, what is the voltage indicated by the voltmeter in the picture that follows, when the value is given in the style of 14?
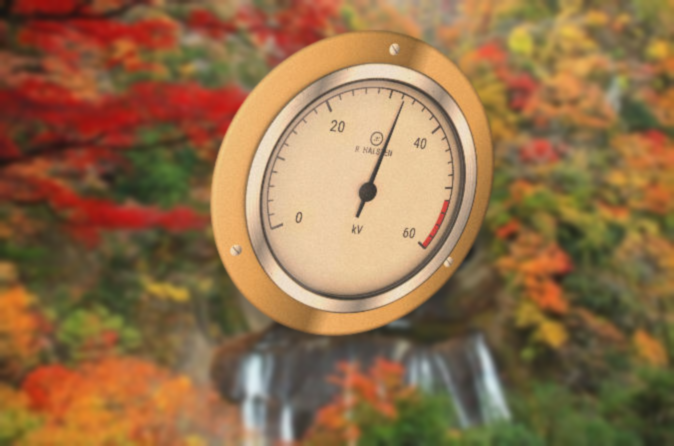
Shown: 32
